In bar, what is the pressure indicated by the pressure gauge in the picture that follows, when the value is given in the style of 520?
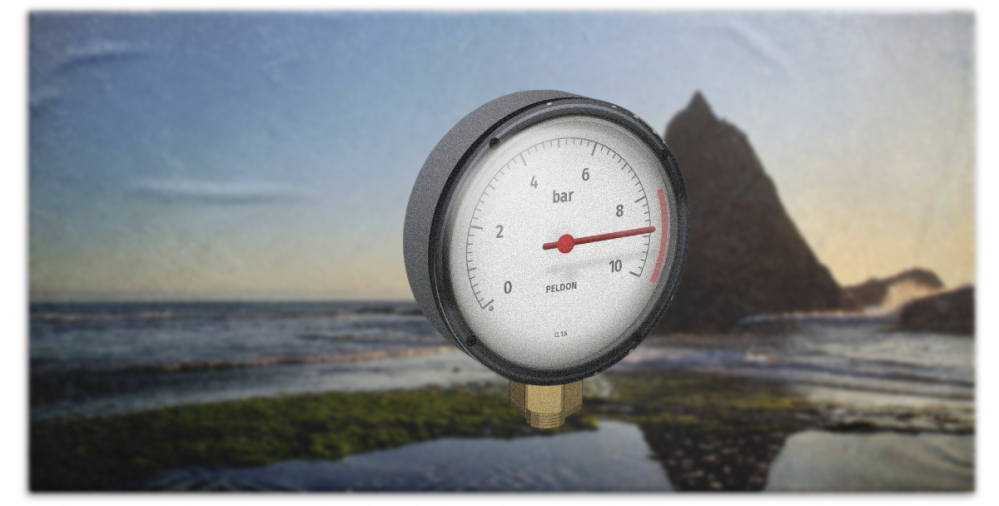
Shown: 8.8
